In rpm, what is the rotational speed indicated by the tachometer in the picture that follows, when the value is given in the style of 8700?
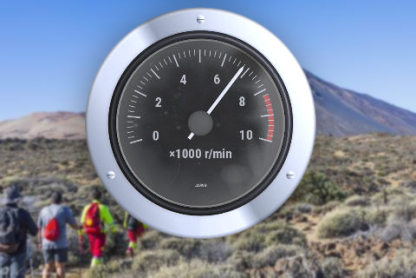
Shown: 6800
